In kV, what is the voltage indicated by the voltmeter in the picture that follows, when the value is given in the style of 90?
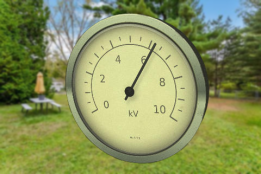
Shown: 6.25
